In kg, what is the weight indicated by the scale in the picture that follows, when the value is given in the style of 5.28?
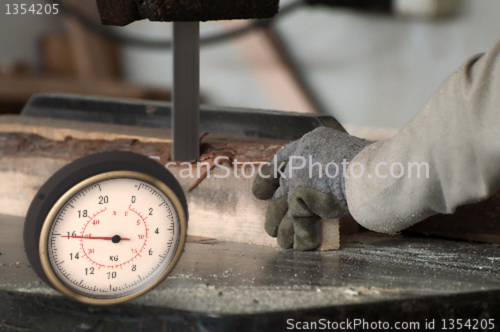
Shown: 16
